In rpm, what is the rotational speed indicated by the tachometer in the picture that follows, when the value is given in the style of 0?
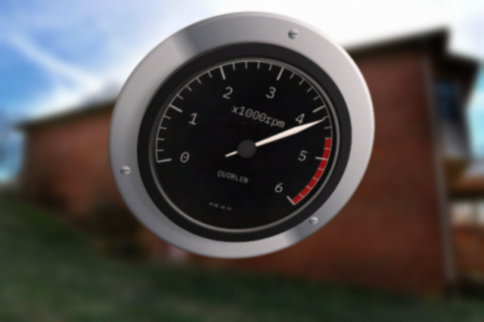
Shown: 4200
